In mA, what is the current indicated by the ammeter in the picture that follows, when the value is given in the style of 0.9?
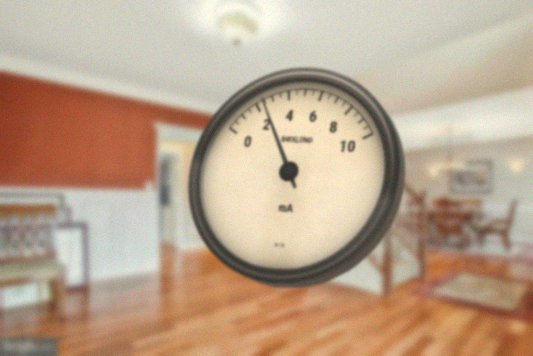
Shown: 2.5
